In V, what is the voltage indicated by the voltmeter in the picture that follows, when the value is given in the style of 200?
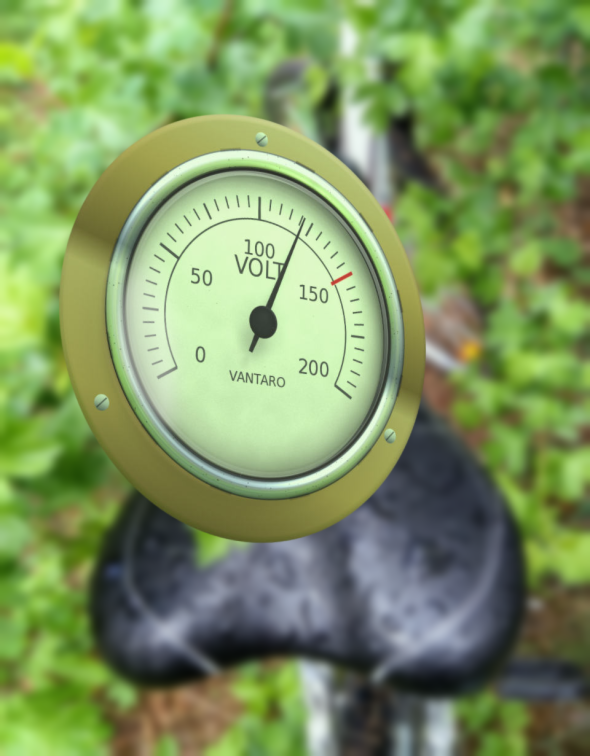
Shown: 120
